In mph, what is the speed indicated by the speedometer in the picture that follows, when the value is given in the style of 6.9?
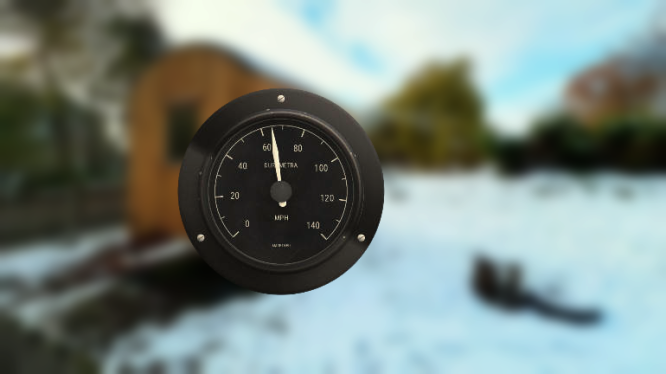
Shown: 65
